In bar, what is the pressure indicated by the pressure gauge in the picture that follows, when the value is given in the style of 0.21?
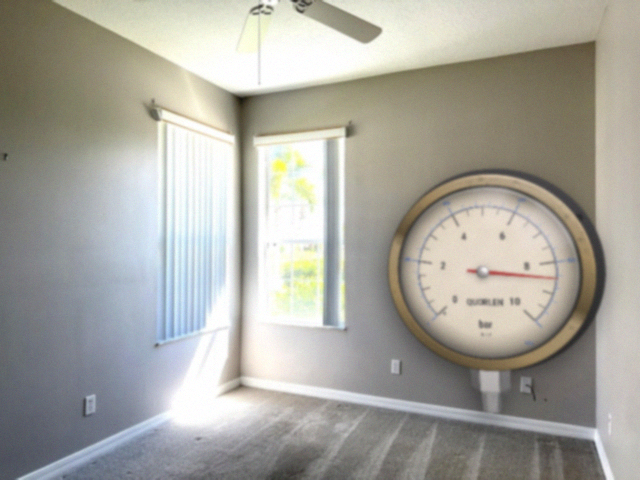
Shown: 8.5
